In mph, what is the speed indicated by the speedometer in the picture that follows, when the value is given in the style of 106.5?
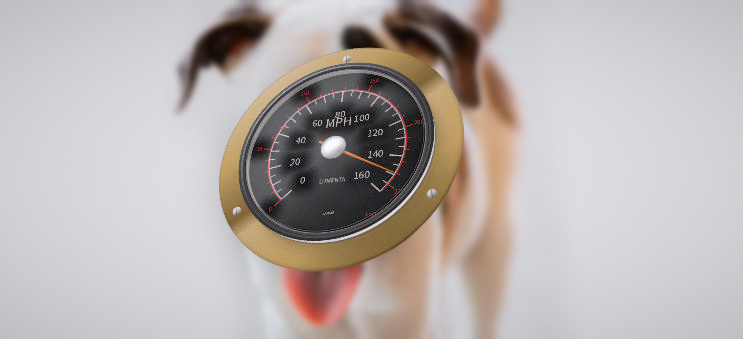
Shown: 150
